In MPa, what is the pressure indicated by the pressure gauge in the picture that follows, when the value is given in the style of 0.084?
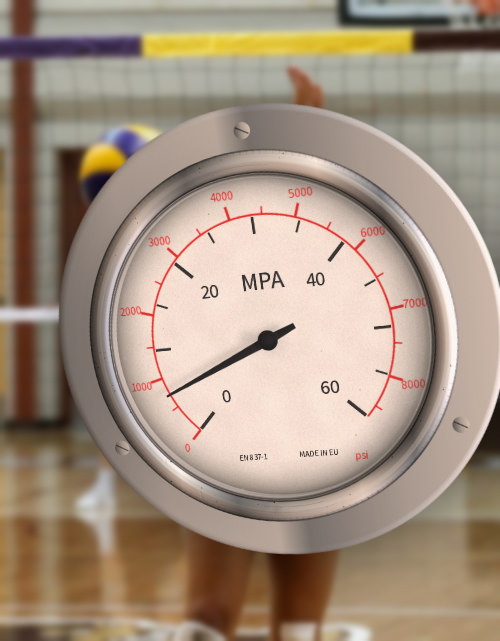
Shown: 5
